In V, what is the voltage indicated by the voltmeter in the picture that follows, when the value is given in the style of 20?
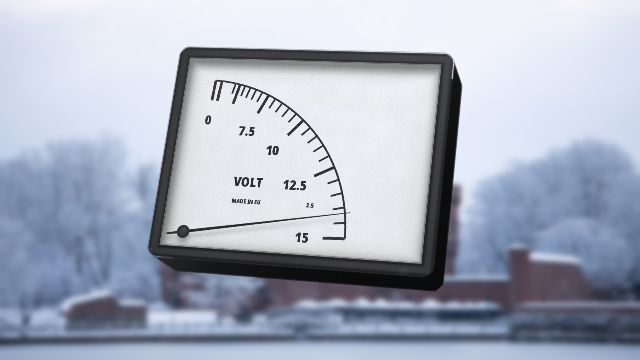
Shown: 14.25
